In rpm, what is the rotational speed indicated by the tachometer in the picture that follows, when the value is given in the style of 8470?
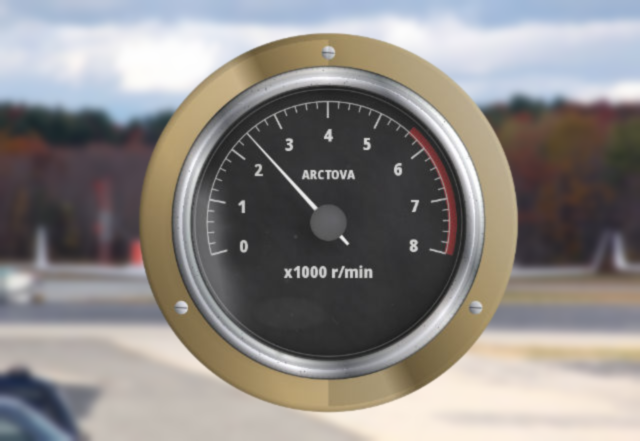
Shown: 2400
